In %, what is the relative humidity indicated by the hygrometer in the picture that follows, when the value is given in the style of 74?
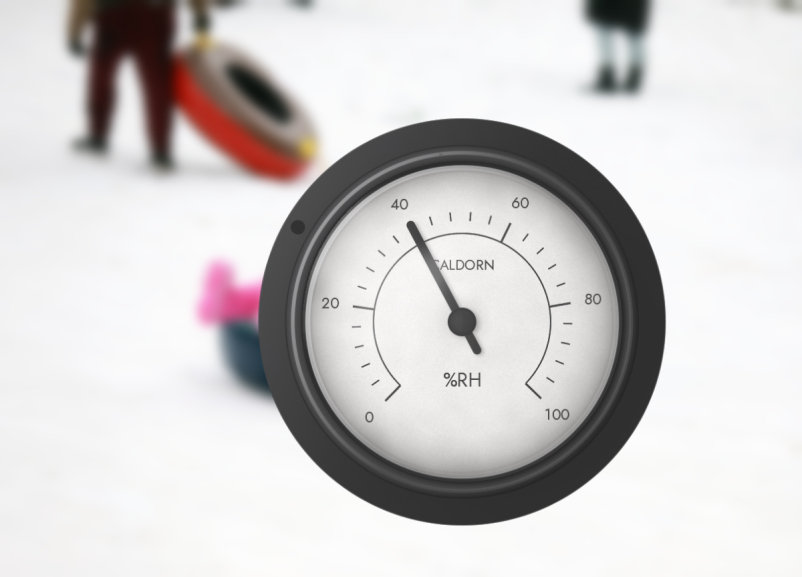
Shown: 40
